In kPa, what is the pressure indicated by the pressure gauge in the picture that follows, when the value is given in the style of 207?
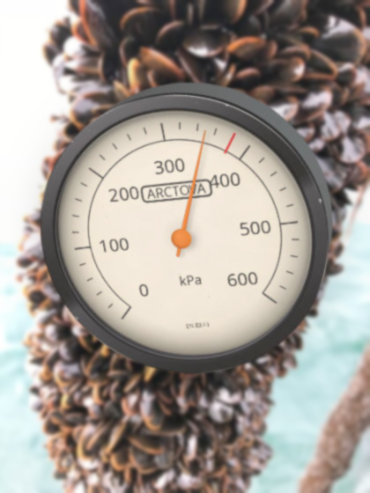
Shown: 350
